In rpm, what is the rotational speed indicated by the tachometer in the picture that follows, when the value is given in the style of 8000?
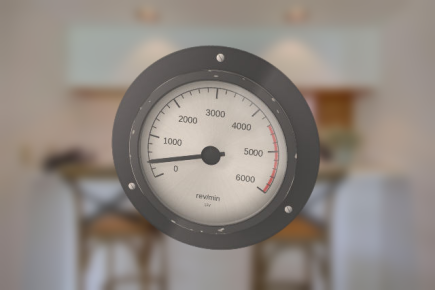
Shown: 400
